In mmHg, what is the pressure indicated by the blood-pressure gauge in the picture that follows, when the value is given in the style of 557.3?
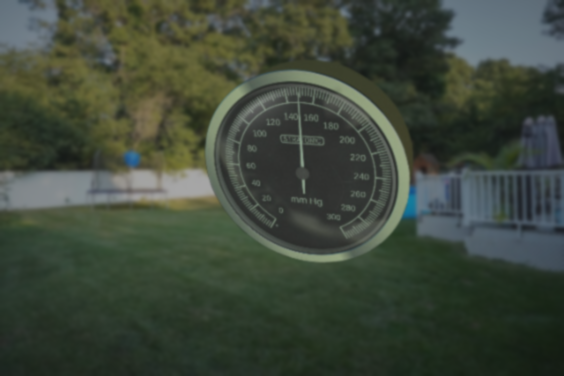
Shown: 150
